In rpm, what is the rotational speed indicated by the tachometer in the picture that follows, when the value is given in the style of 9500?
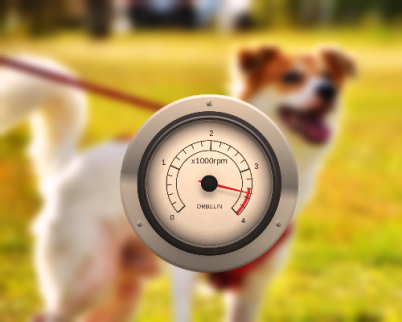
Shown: 3500
